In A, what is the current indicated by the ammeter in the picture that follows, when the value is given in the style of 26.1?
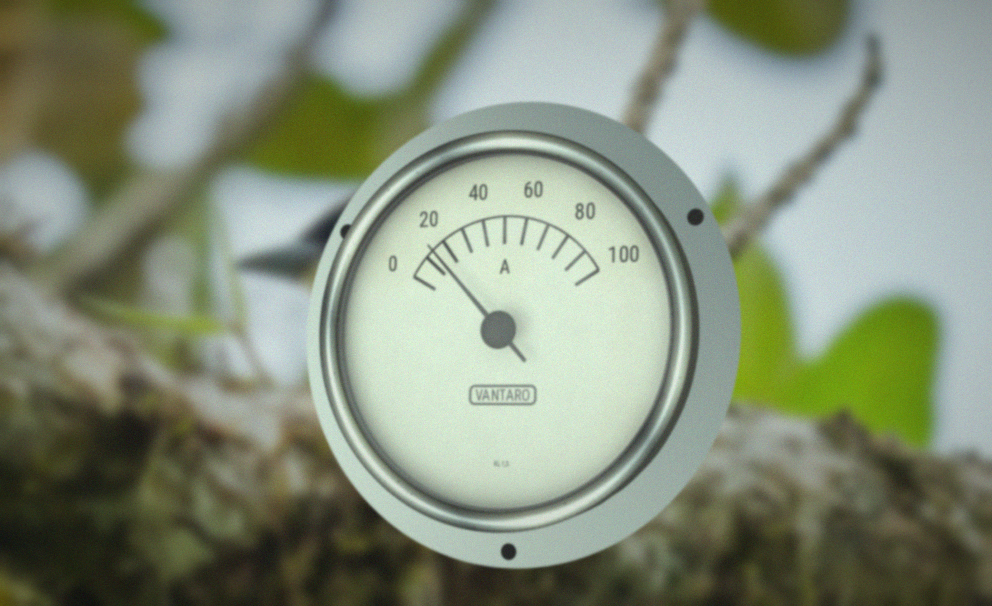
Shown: 15
